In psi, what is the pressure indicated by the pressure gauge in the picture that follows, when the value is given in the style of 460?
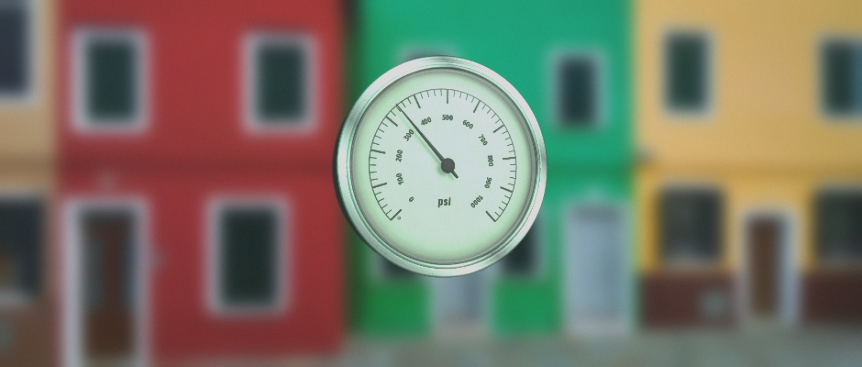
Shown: 340
